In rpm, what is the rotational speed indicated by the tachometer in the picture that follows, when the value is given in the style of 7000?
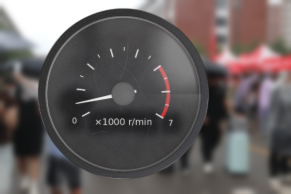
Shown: 500
